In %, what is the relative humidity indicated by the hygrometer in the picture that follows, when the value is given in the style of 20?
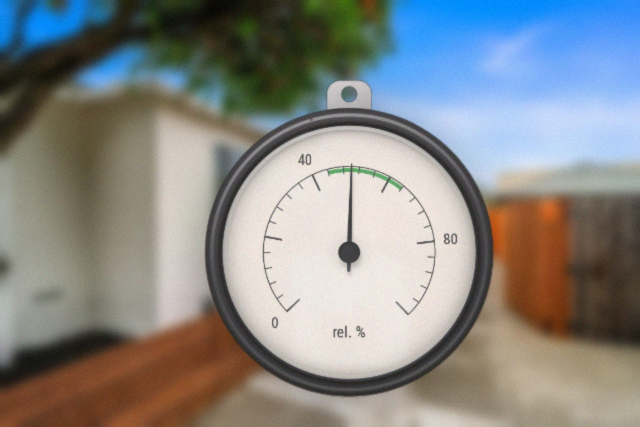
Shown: 50
